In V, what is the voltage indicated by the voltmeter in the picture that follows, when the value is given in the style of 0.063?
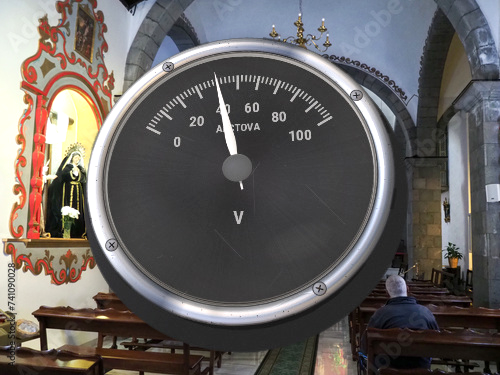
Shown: 40
